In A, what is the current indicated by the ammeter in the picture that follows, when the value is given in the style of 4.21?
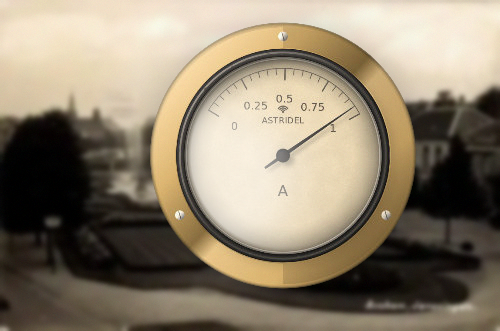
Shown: 0.95
